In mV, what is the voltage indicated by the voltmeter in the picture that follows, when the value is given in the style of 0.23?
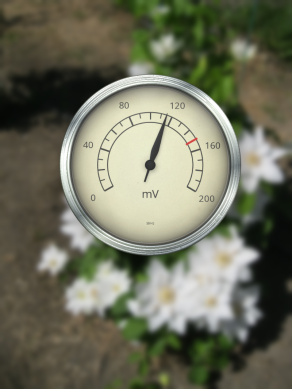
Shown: 115
